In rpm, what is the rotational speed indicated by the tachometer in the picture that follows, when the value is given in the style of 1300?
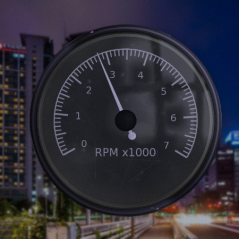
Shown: 2800
